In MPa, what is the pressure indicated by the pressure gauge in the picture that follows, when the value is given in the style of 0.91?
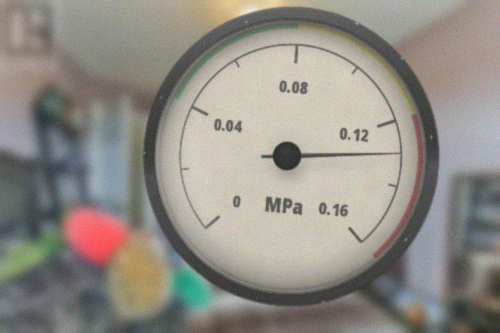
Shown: 0.13
